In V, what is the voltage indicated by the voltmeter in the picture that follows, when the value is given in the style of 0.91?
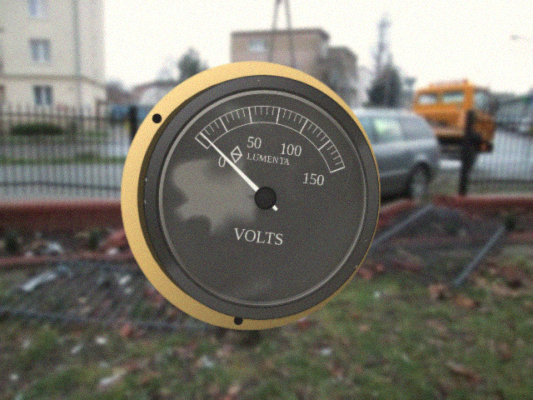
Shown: 5
